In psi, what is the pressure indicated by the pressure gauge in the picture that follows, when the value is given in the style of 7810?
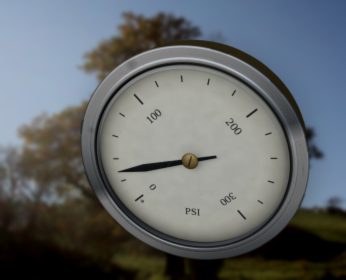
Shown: 30
